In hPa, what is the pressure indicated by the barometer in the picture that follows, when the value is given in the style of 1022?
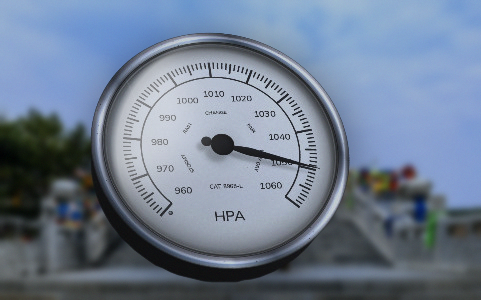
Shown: 1050
